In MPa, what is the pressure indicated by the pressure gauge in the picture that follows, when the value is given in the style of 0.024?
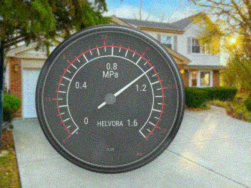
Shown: 1.1
